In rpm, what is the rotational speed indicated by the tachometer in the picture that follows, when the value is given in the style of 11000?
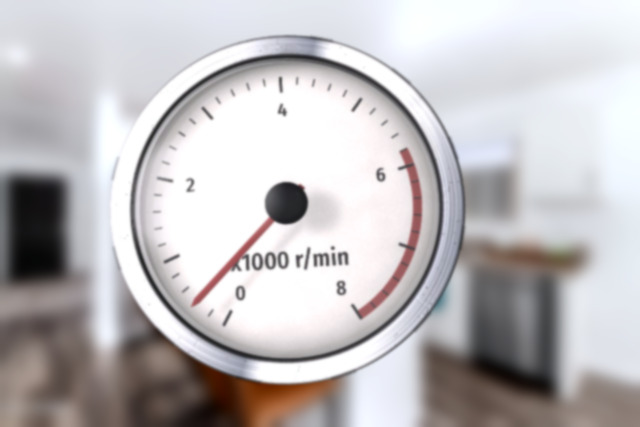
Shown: 400
